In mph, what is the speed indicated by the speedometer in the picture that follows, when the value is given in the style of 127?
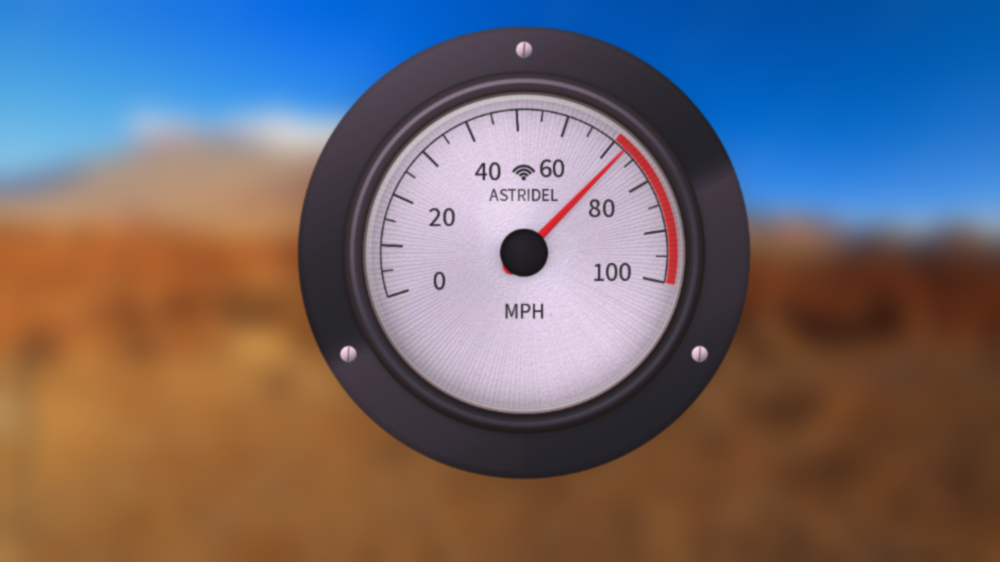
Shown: 72.5
